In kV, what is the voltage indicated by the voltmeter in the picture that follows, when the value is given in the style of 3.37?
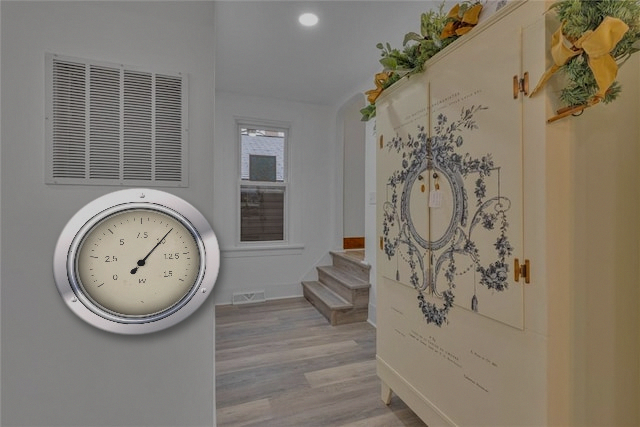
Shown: 10
